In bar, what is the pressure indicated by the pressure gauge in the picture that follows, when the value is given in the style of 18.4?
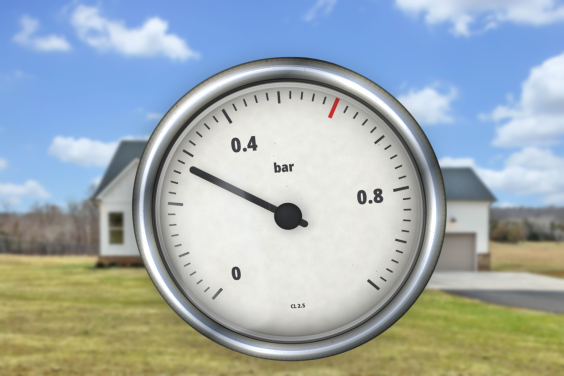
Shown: 0.28
